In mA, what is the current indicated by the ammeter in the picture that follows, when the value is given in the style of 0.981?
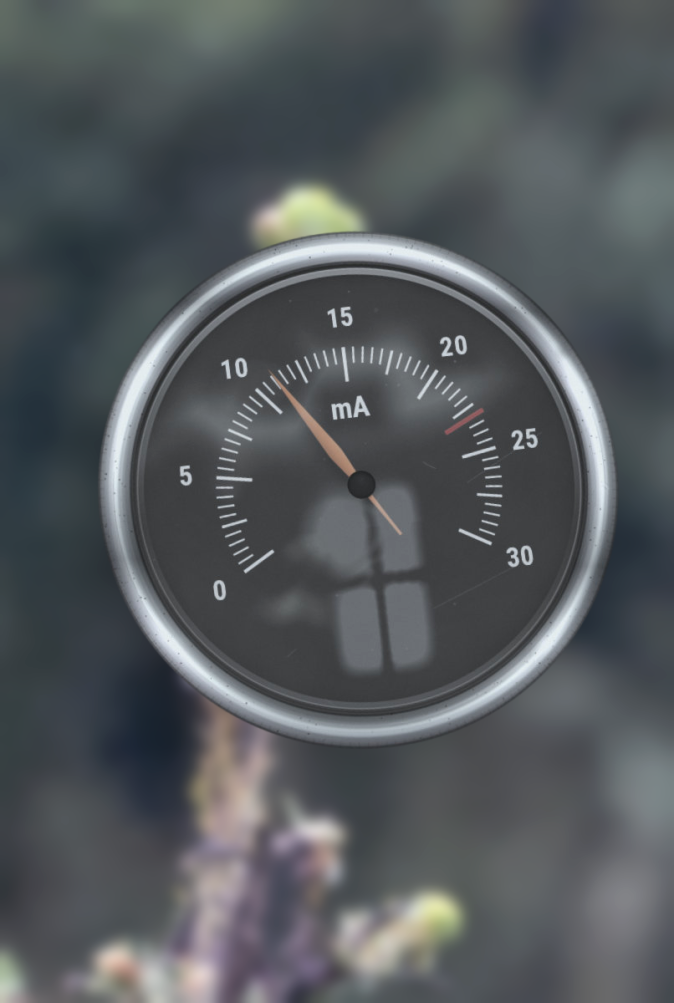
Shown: 11
